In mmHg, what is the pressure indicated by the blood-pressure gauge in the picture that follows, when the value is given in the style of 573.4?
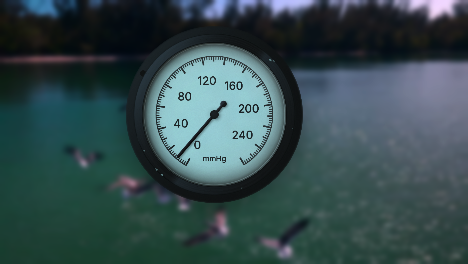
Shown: 10
